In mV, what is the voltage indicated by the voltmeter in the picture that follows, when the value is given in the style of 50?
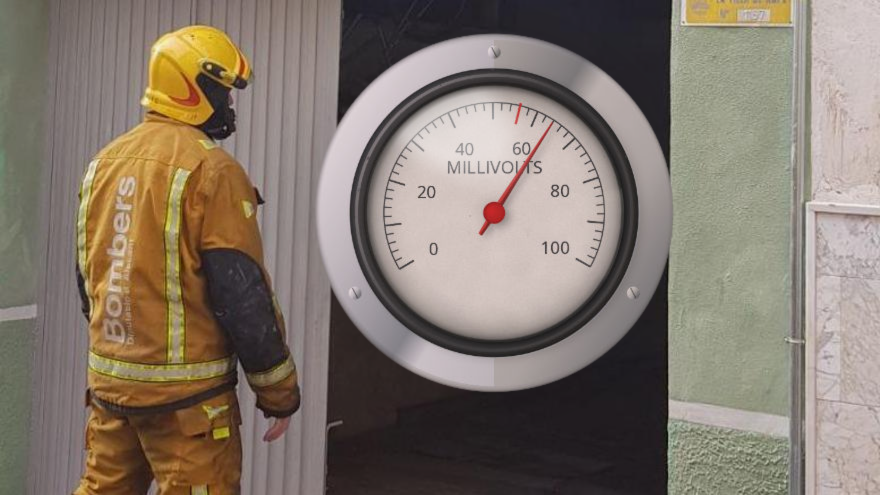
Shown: 64
